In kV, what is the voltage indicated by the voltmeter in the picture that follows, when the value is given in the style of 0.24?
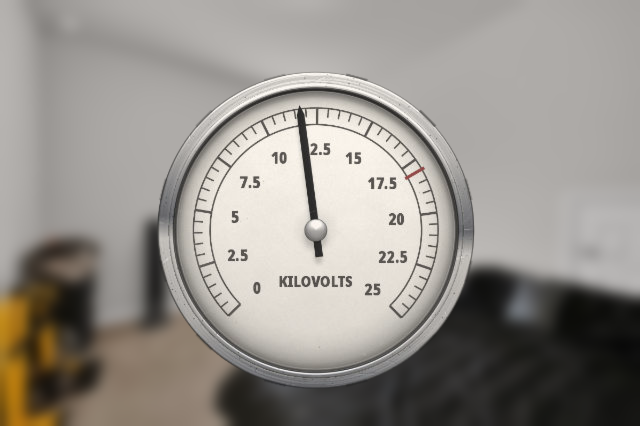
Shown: 11.75
